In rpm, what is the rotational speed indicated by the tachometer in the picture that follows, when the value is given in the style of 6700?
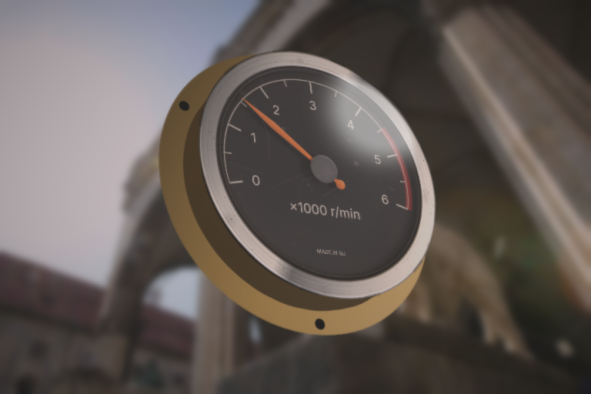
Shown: 1500
